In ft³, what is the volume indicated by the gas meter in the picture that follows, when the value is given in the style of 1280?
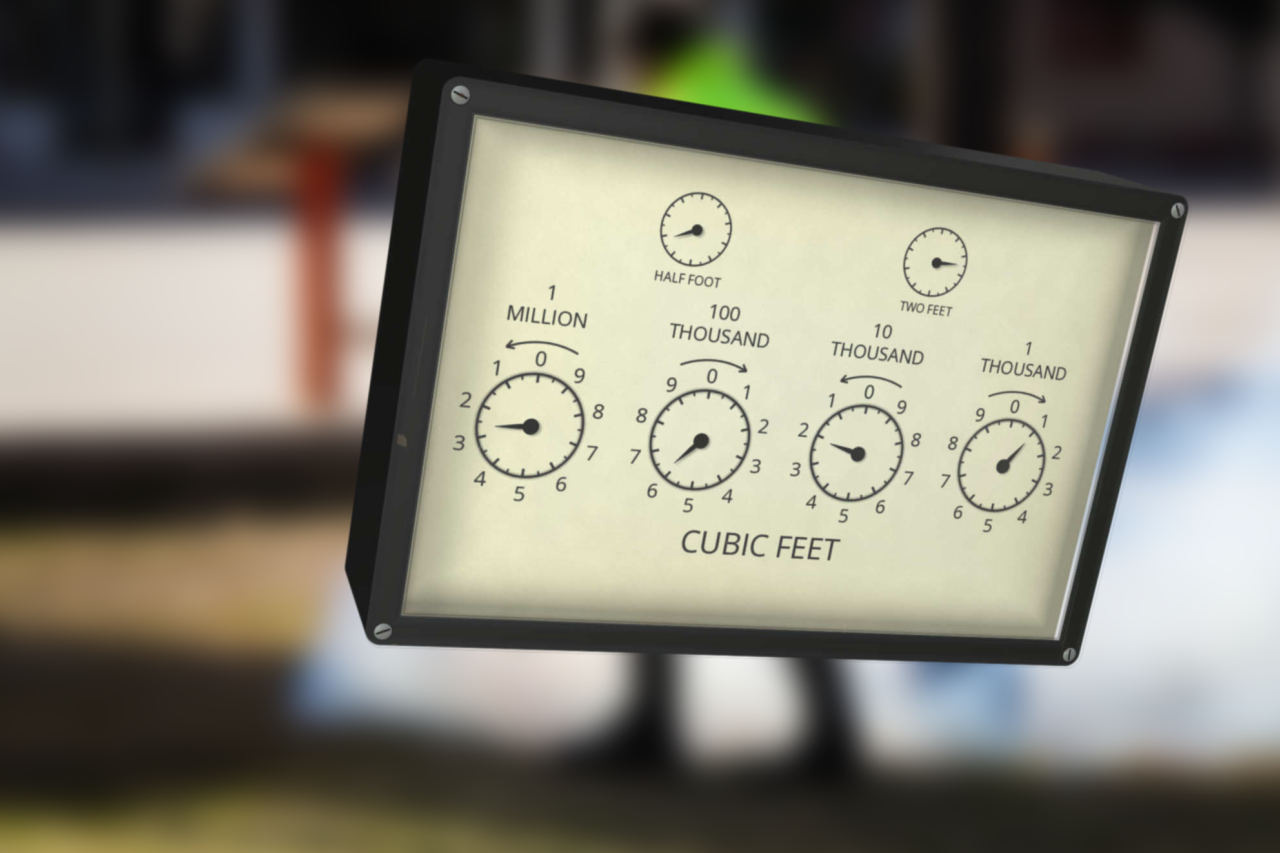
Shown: 262100
